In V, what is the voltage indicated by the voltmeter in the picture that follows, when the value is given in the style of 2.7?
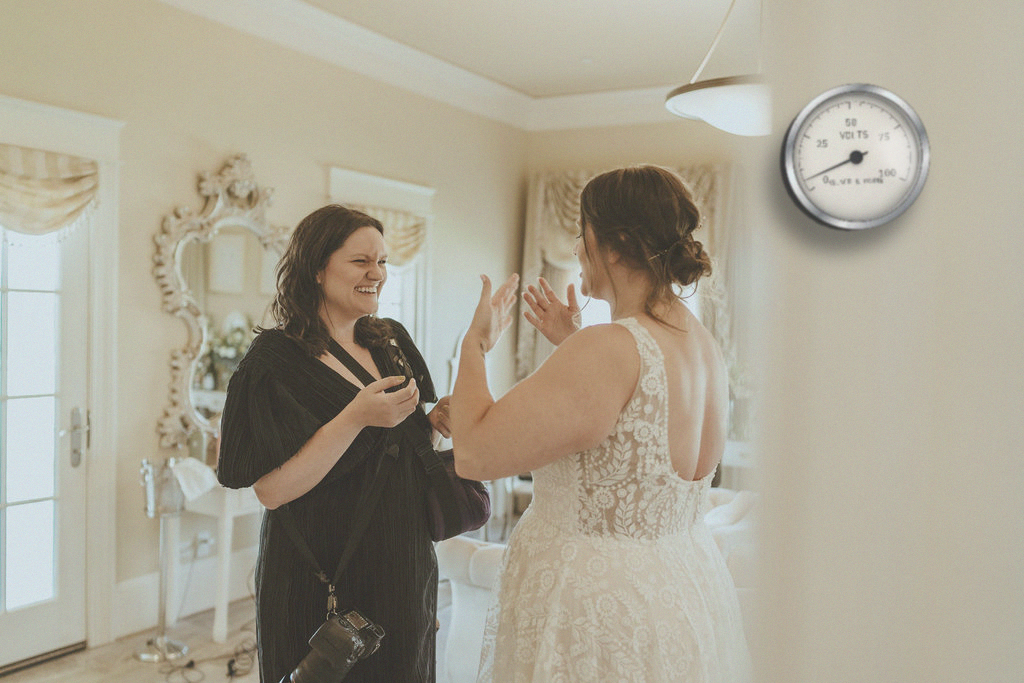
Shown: 5
